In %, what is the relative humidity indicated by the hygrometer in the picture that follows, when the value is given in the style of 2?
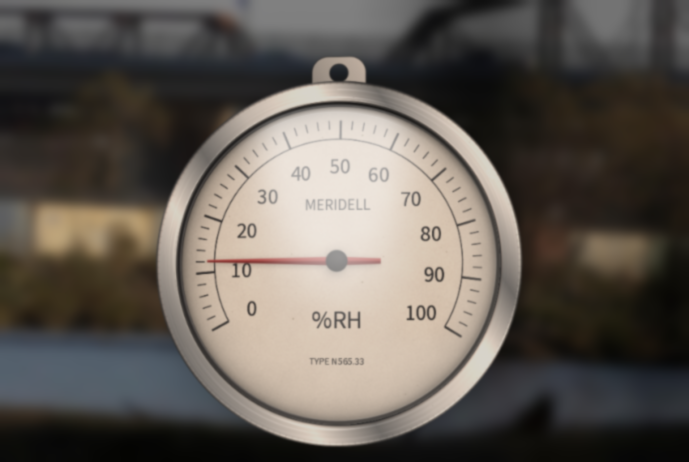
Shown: 12
